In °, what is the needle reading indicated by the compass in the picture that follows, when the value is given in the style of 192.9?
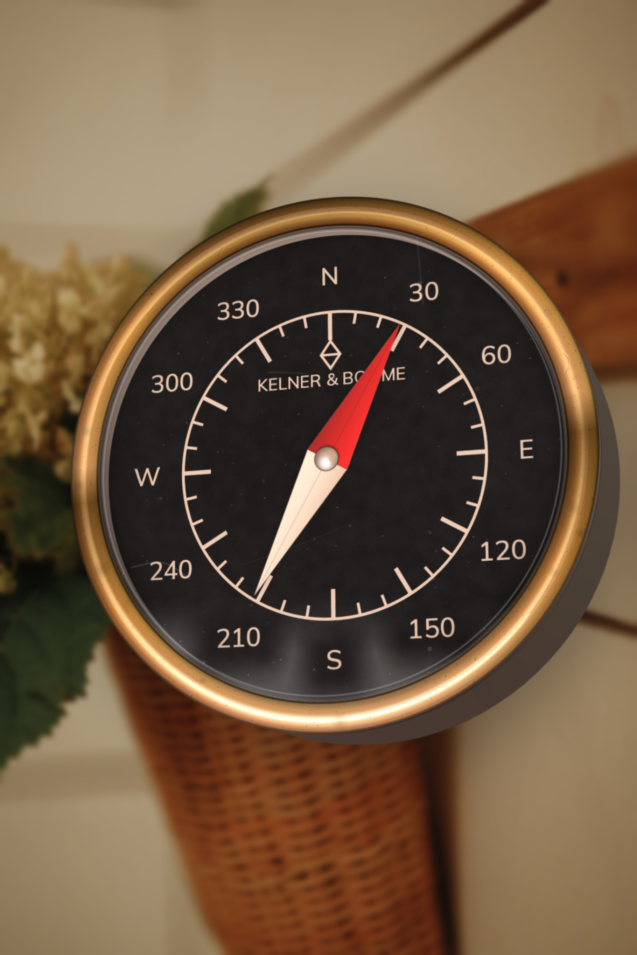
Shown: 30
